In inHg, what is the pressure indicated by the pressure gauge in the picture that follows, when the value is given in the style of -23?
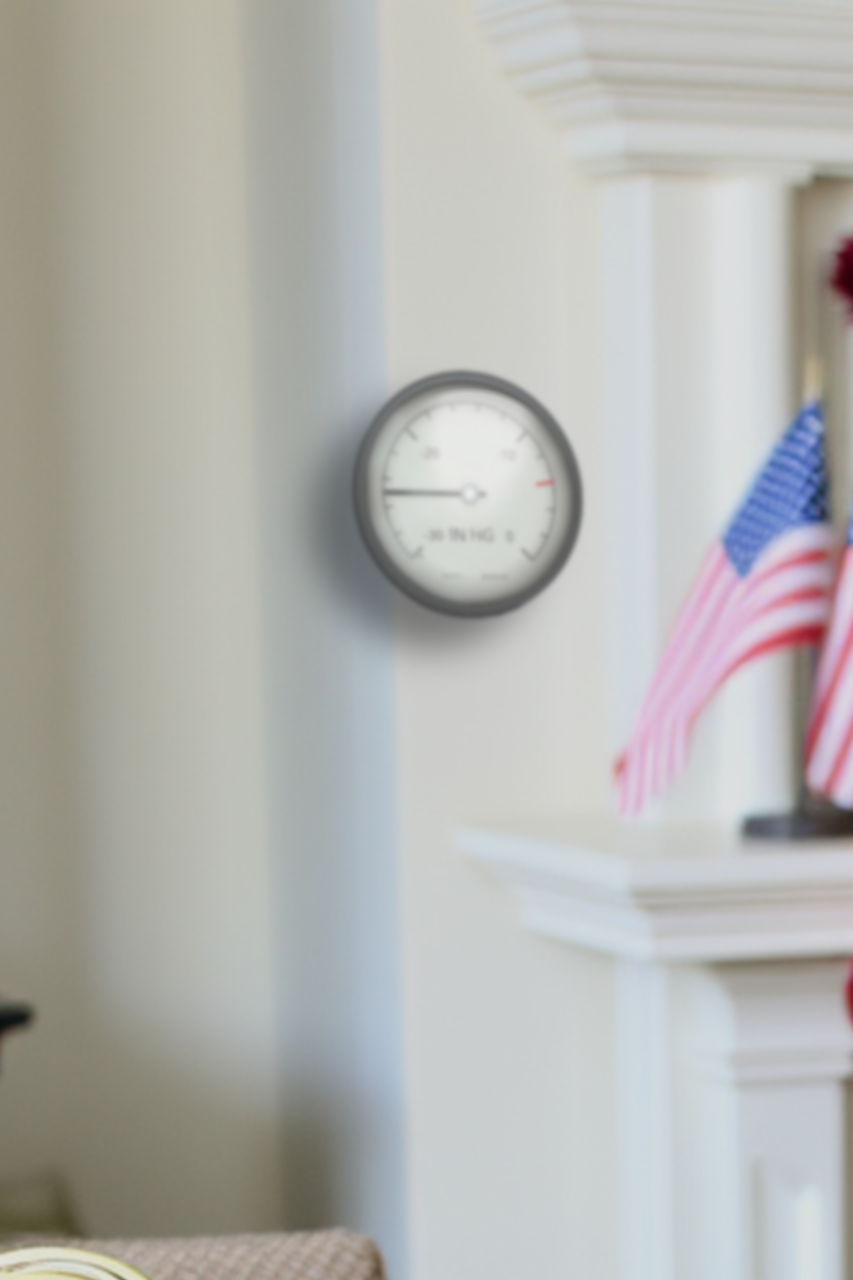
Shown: -25
